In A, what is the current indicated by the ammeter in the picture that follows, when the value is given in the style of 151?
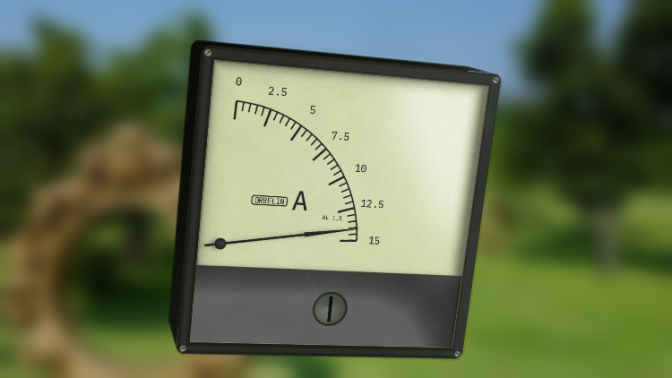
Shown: 14
